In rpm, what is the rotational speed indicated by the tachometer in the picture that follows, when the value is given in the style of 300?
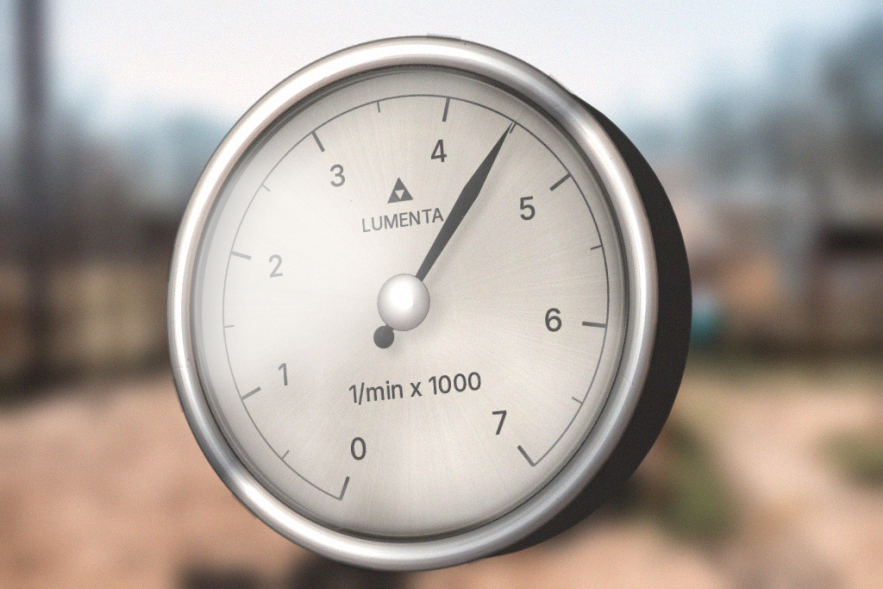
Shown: 4500
